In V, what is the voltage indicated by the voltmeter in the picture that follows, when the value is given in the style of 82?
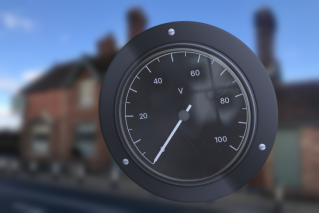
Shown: 0
